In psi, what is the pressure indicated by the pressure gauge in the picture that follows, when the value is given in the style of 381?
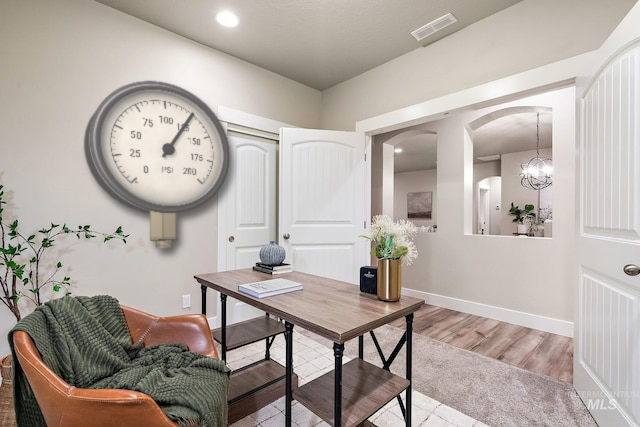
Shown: 125
